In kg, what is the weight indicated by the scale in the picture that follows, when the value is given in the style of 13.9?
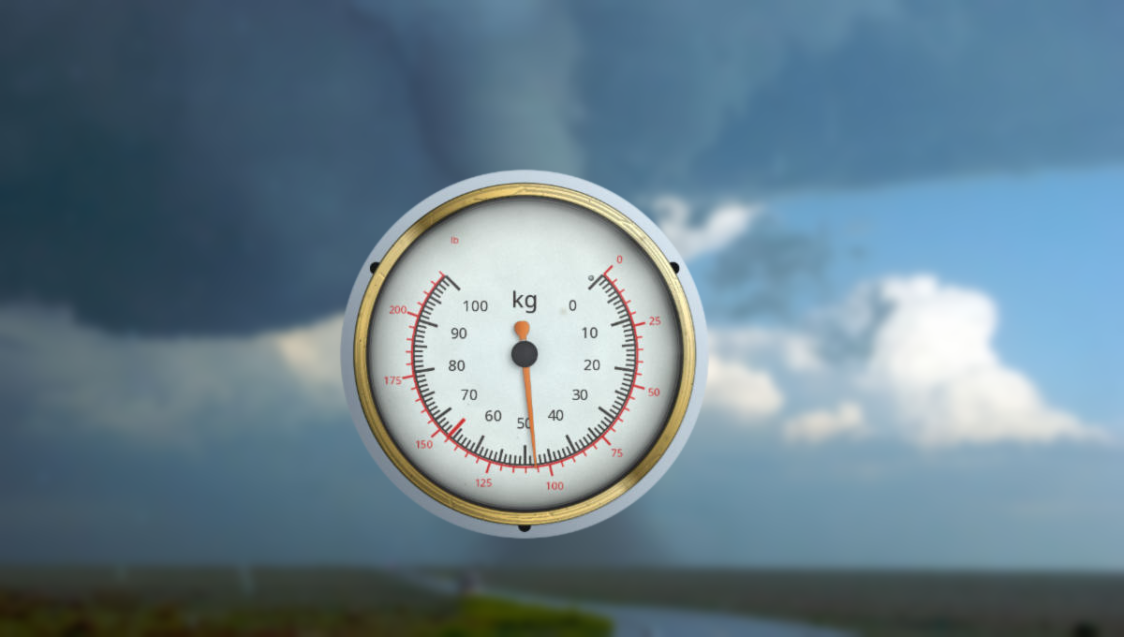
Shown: 48
